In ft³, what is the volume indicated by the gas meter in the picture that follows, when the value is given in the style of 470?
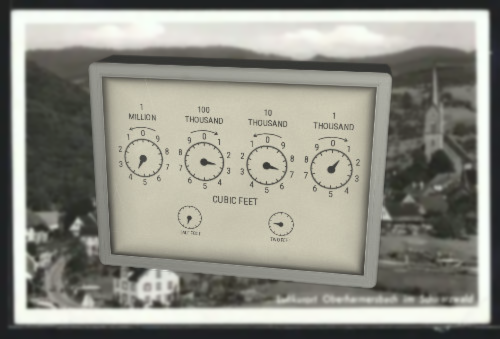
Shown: 427100
